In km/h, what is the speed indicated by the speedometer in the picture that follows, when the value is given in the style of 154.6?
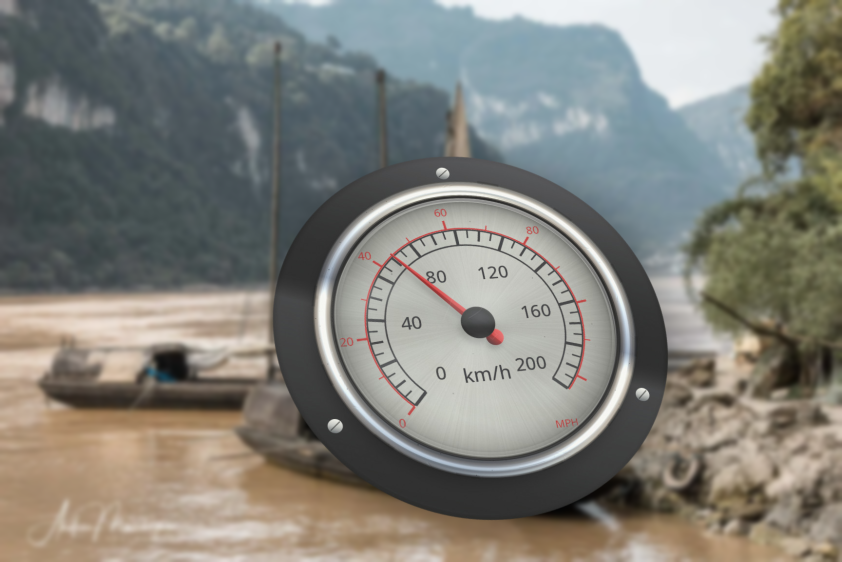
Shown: 70
